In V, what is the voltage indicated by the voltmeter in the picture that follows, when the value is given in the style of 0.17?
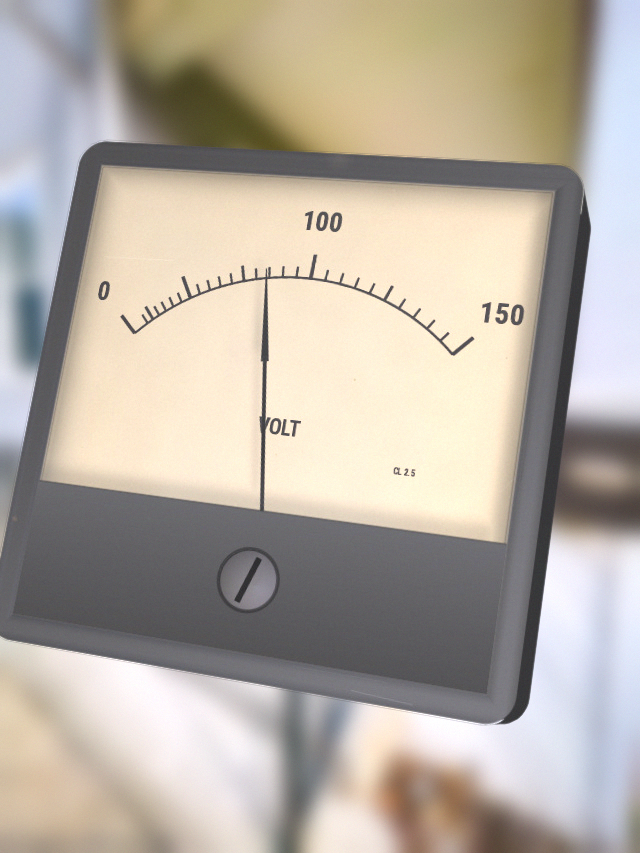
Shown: 85
